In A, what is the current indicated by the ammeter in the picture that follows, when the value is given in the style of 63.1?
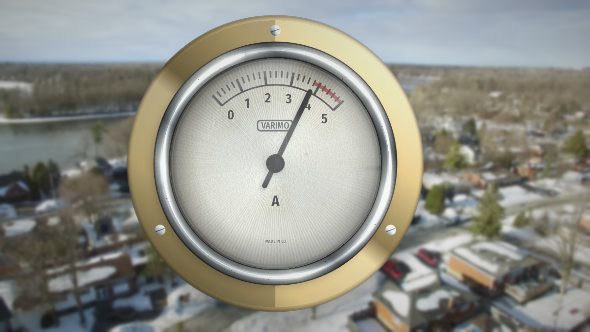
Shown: 3.8
